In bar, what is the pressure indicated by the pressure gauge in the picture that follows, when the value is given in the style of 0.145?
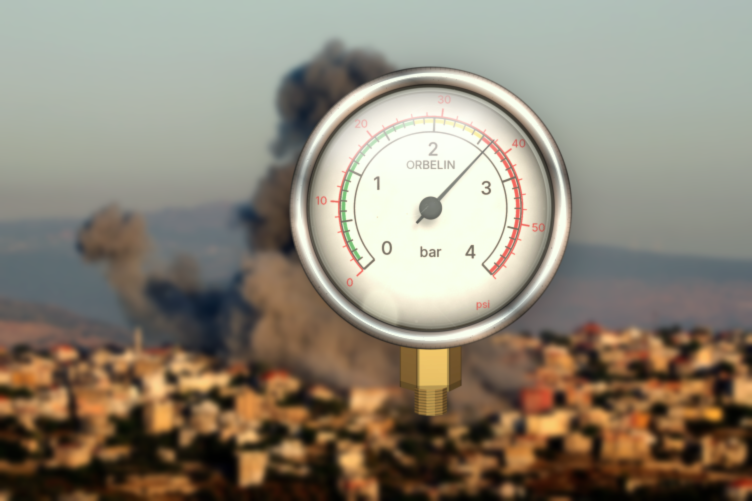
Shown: 2.6
